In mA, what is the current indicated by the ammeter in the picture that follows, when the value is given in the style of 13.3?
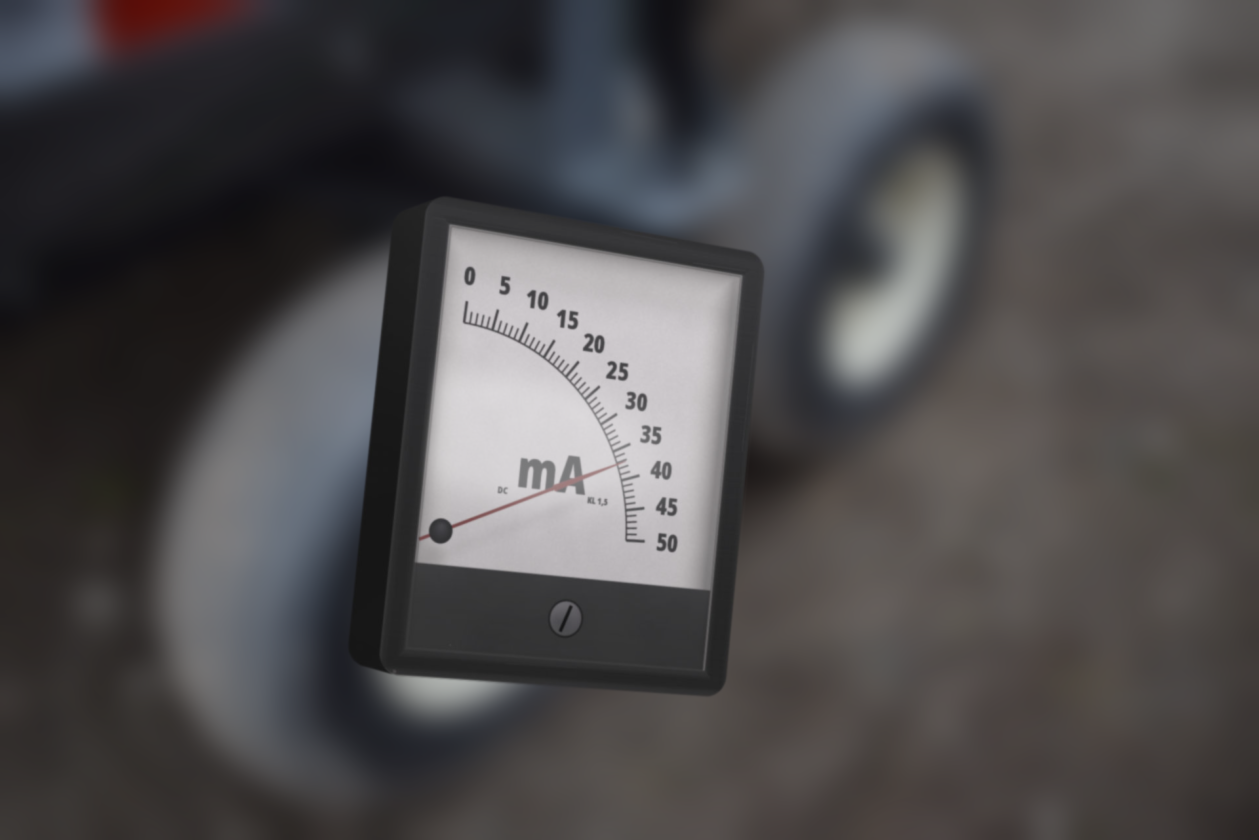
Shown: 37
